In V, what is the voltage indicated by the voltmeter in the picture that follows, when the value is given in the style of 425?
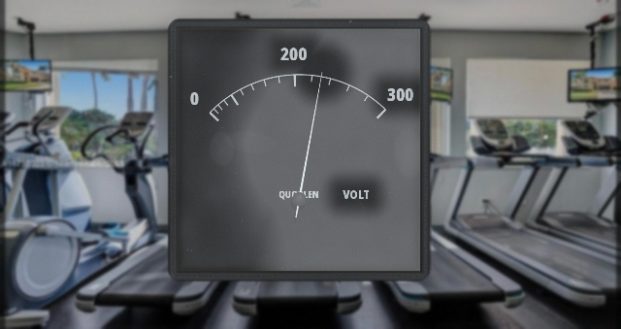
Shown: 230
